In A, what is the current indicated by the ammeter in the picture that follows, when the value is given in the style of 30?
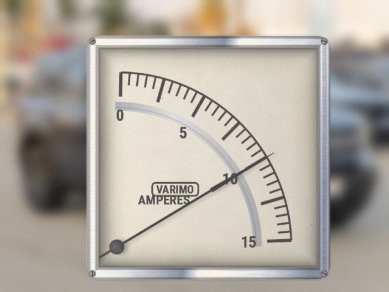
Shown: 10
